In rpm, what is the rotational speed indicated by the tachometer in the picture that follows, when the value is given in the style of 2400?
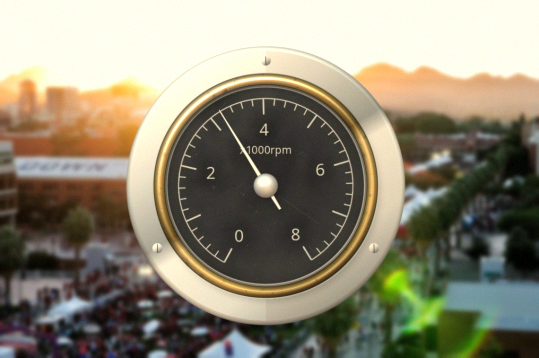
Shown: 3200
